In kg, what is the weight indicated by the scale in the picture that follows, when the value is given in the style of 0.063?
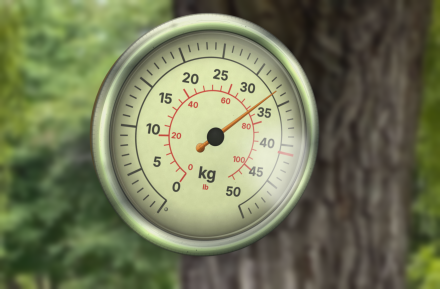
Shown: 33
